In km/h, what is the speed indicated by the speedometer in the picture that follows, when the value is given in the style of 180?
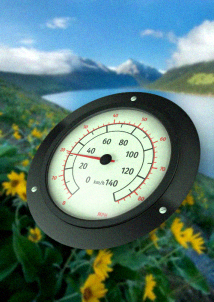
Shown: 30
